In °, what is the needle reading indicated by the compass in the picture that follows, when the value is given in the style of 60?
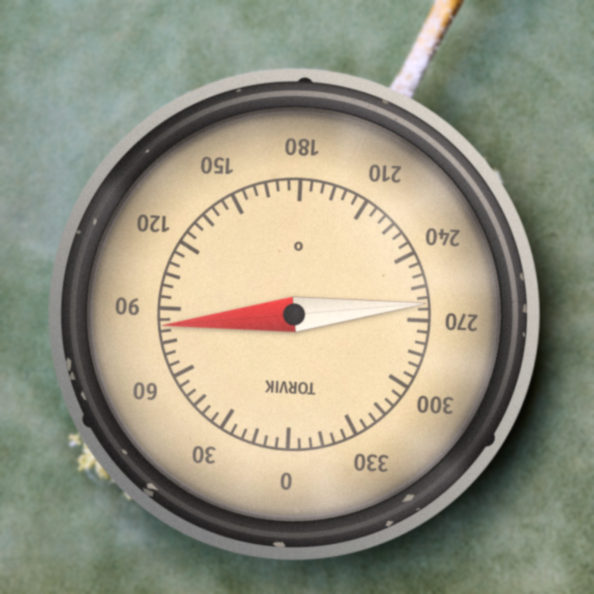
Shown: 82.5
